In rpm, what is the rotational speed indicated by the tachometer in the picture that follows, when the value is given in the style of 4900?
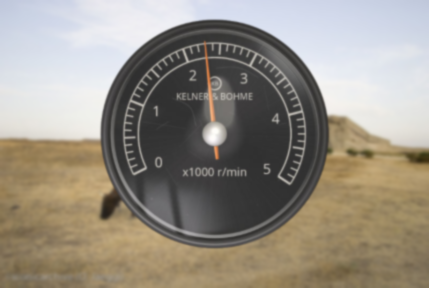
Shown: 2300
